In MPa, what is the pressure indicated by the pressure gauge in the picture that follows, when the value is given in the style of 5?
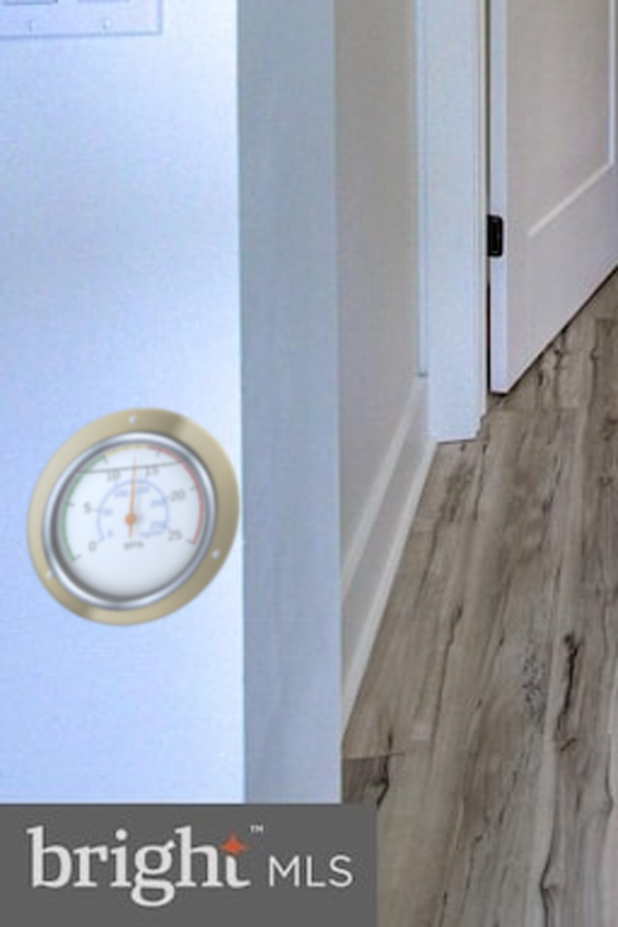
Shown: 13
